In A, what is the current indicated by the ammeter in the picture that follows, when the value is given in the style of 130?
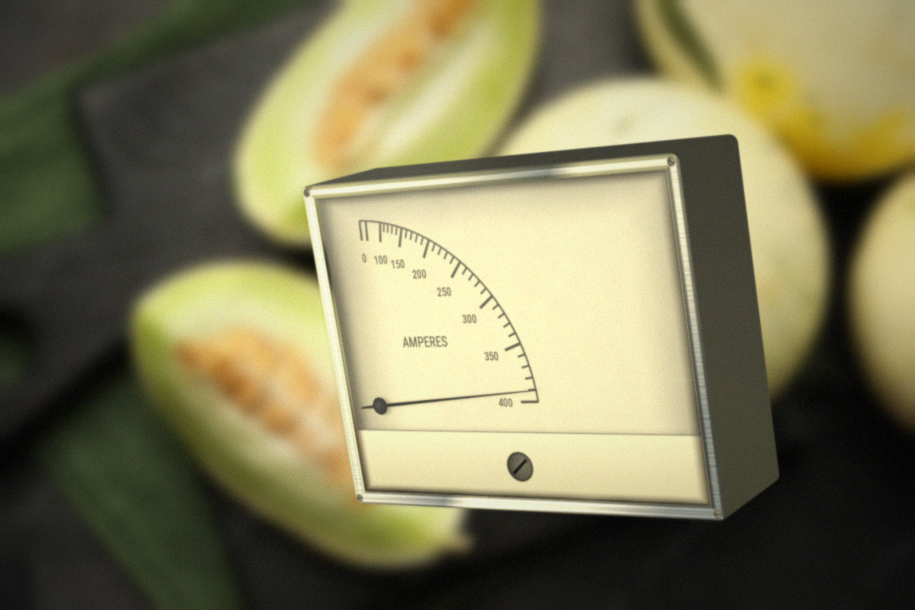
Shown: 390
